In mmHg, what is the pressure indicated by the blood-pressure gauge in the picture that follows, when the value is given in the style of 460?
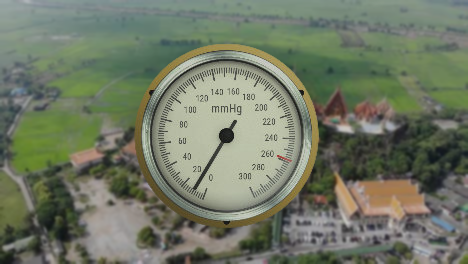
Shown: 10
